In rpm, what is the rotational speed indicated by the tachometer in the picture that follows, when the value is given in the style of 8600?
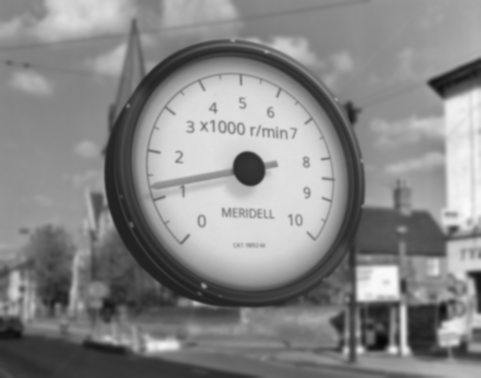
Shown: 1250
